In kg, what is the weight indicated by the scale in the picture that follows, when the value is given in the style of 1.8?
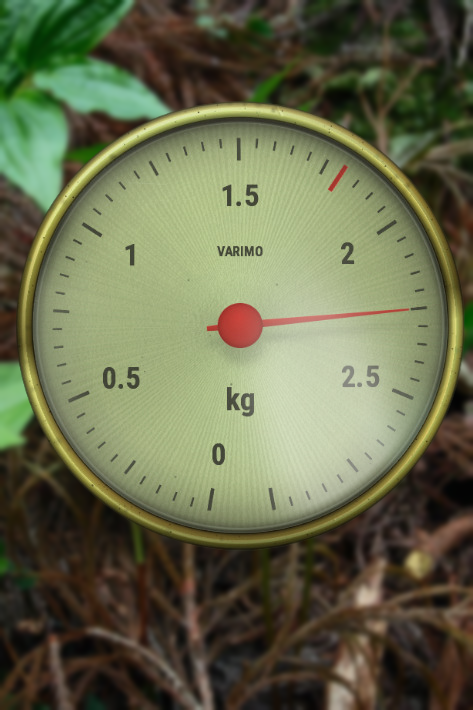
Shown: 2.25
